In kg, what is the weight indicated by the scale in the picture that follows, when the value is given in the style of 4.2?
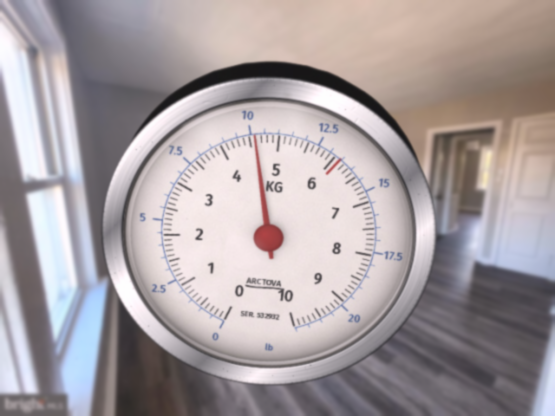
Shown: 4.6
